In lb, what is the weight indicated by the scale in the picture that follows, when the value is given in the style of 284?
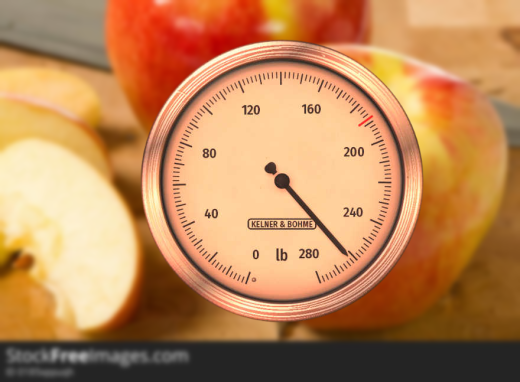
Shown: 262
